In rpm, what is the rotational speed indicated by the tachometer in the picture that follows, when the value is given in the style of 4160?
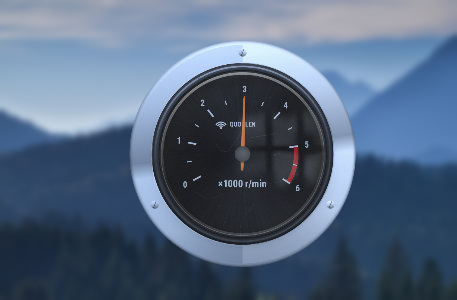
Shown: 3000
